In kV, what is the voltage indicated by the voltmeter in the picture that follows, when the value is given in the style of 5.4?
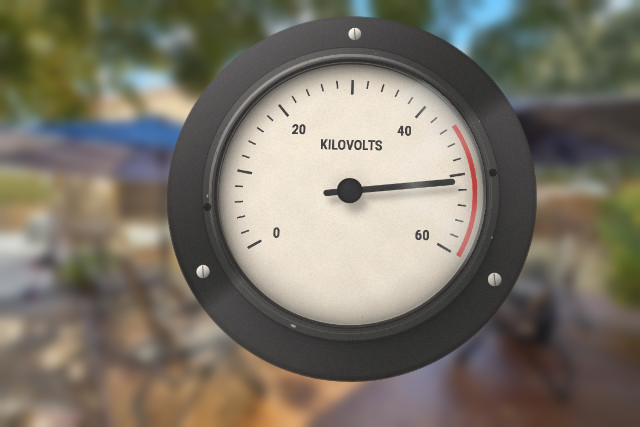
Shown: 51
